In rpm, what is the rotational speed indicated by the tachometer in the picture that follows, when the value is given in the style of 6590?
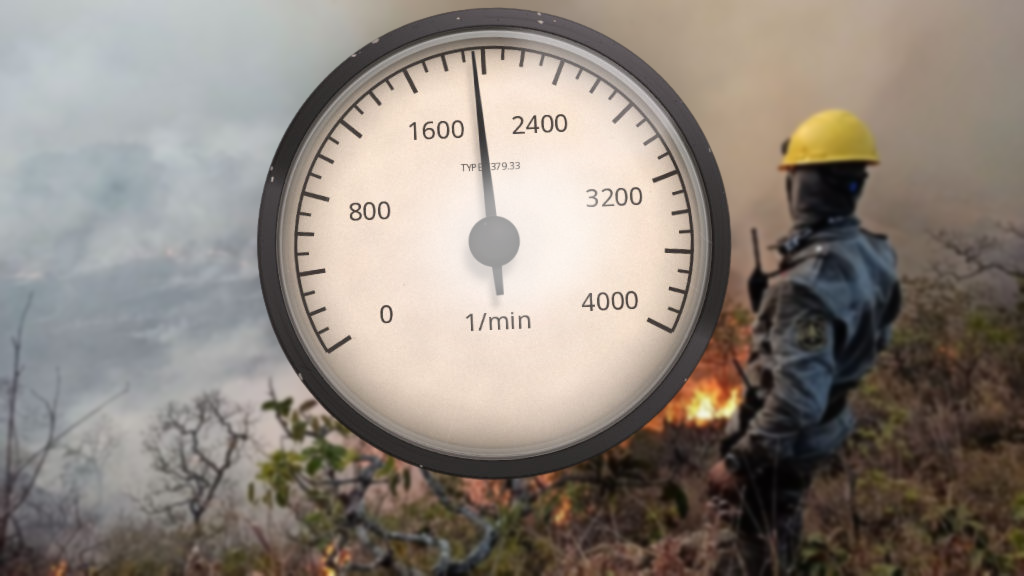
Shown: 1950
